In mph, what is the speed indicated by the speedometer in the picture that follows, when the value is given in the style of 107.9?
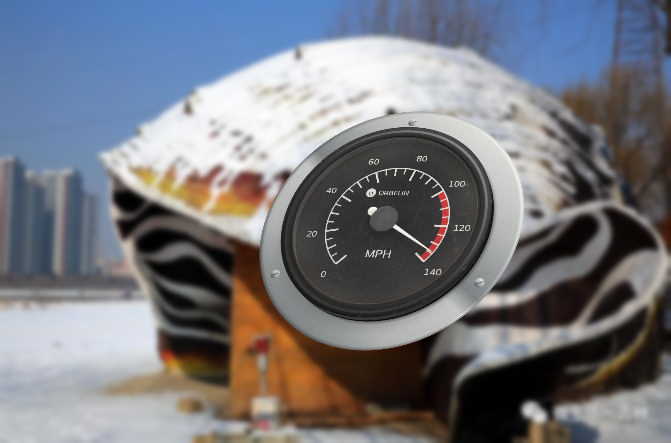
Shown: 135
